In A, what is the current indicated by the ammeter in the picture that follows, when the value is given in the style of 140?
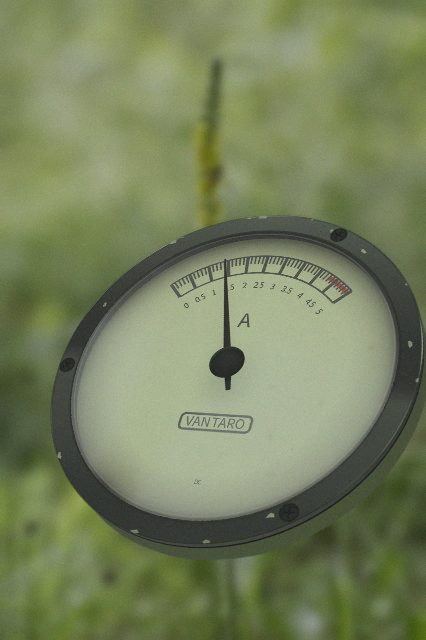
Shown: 1.5
